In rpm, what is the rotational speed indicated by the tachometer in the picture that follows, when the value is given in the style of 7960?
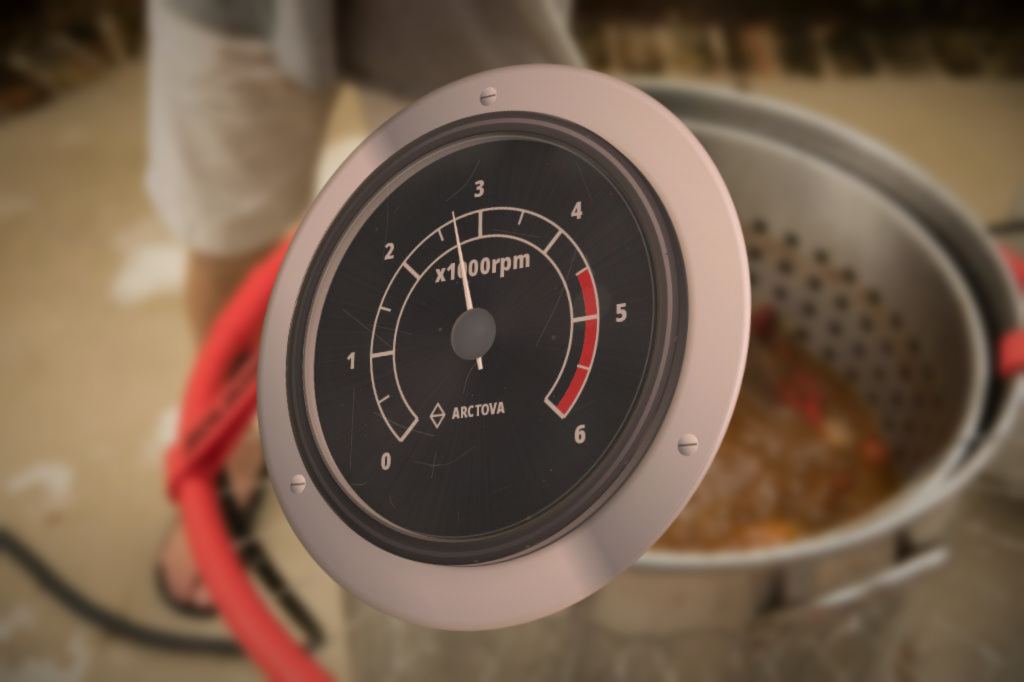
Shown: 2750
